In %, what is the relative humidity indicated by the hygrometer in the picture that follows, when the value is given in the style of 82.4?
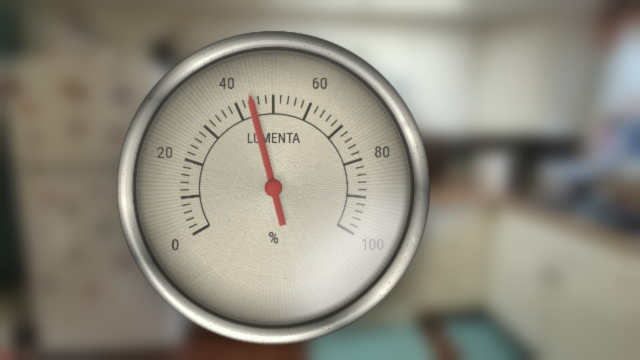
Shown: 44
